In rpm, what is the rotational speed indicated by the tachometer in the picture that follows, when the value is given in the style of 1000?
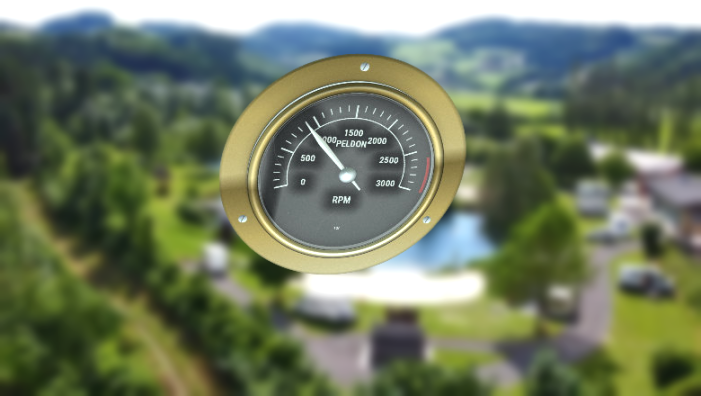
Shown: 900
